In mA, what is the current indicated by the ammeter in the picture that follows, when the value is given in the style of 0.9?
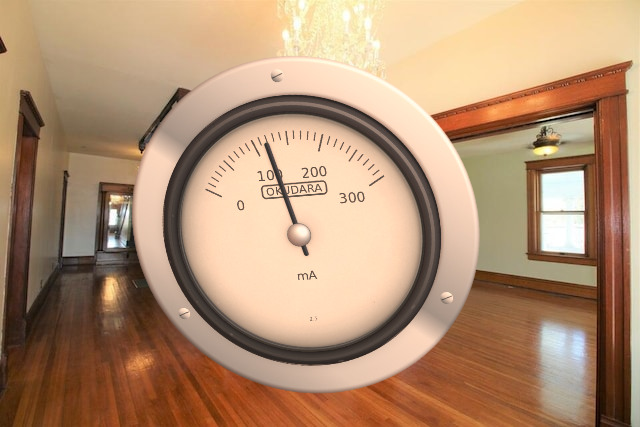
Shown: 120
